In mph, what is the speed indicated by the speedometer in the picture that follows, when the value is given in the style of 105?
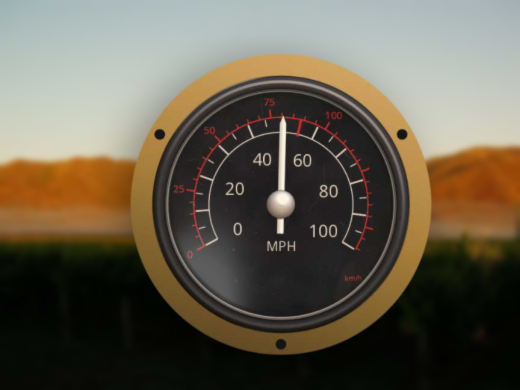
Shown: 50
